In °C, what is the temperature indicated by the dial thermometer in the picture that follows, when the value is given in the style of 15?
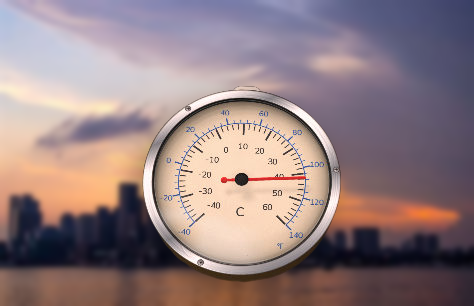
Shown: 42
